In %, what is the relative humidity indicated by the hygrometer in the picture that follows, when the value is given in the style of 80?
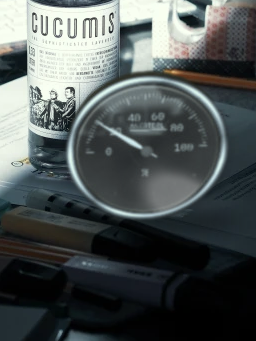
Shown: 20
